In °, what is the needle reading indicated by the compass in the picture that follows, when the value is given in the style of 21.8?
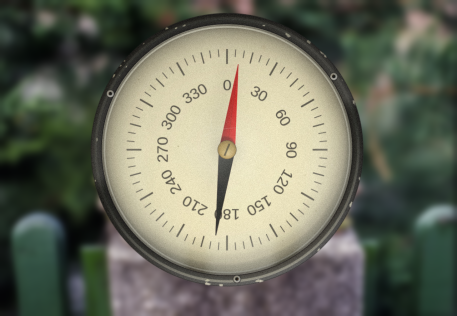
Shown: 7.5
